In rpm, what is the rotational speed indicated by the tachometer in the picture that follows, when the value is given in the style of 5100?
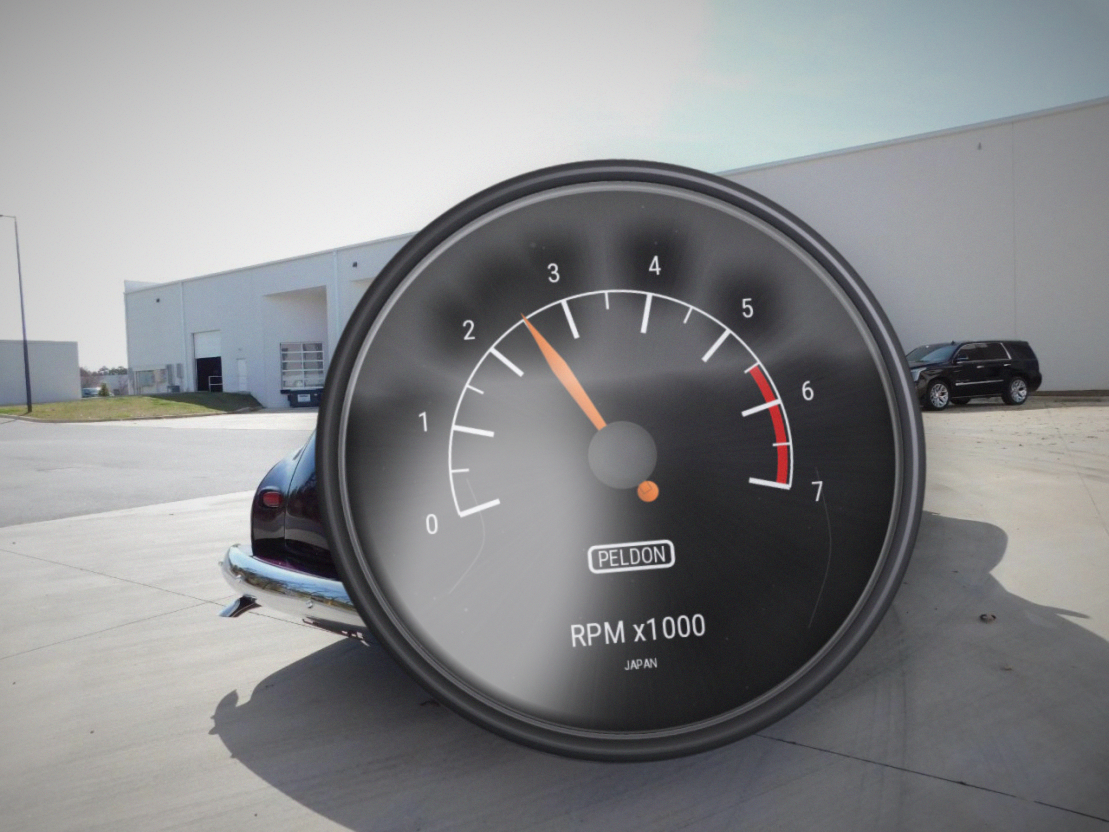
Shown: 2500
